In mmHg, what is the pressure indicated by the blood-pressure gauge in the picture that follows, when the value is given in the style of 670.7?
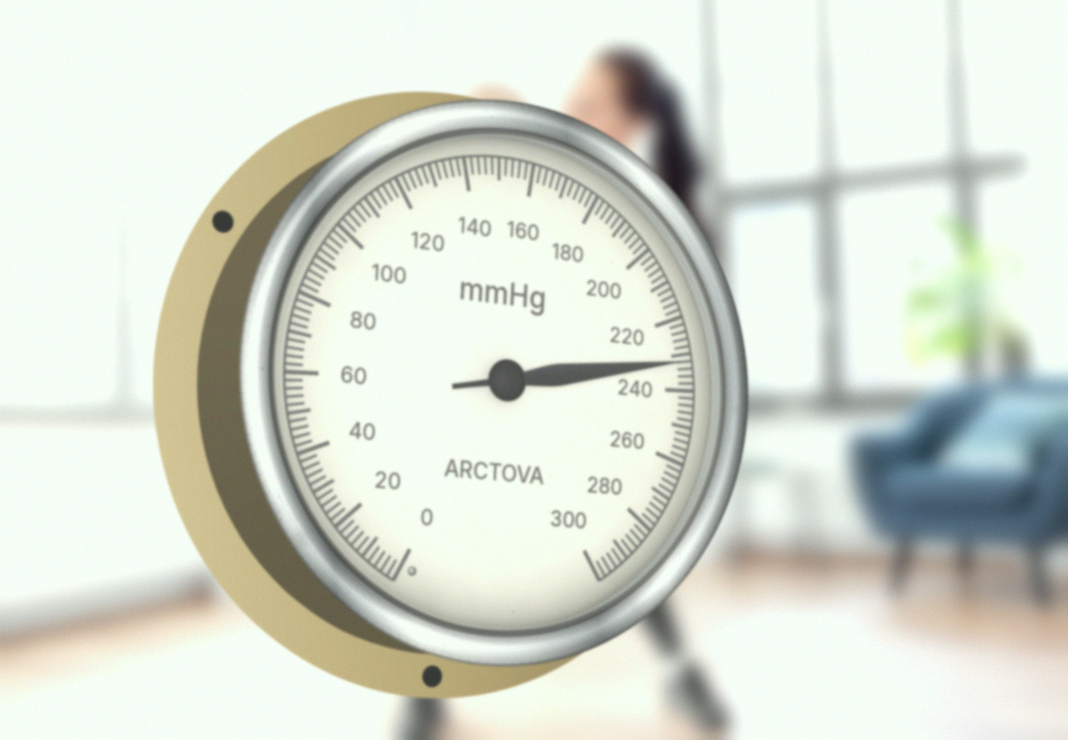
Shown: 232
